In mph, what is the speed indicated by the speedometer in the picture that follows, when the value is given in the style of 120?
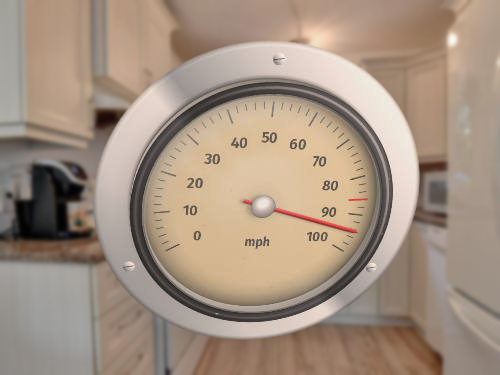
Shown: 94
